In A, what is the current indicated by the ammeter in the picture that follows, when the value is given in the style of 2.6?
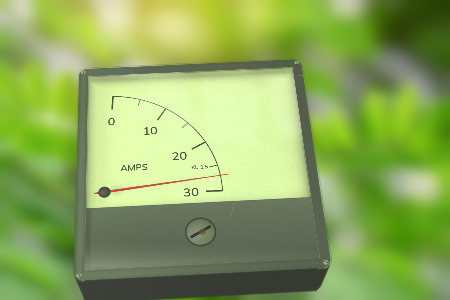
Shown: 27.5
